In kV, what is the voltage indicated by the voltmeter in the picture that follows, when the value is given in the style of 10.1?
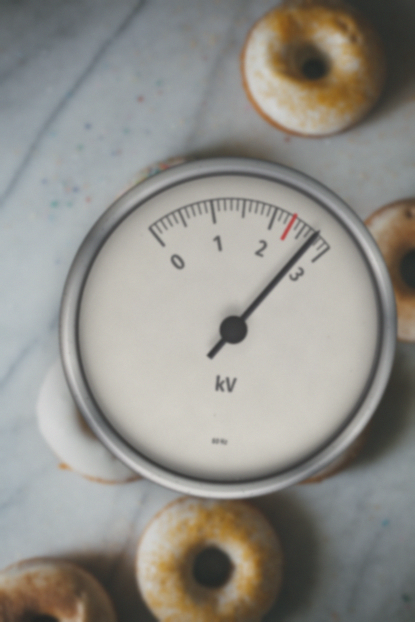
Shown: 2.7
